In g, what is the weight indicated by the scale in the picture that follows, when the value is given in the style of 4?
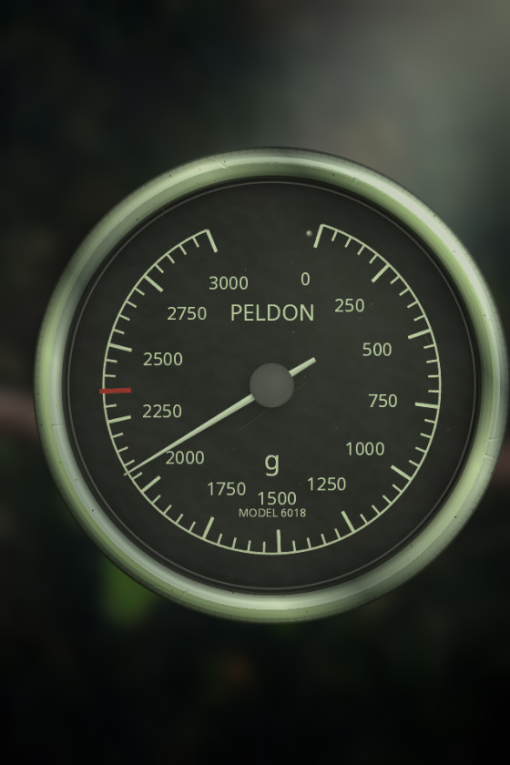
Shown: 2075
